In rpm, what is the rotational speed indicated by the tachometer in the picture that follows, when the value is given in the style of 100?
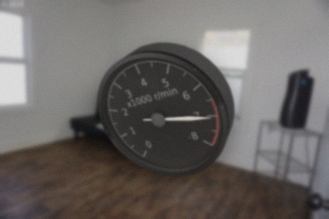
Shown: 7000
